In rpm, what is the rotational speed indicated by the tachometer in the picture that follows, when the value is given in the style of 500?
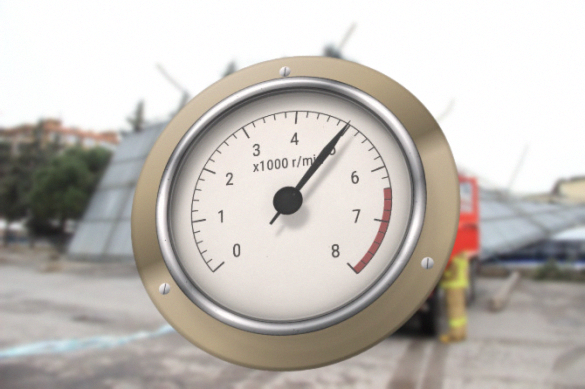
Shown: 5000
